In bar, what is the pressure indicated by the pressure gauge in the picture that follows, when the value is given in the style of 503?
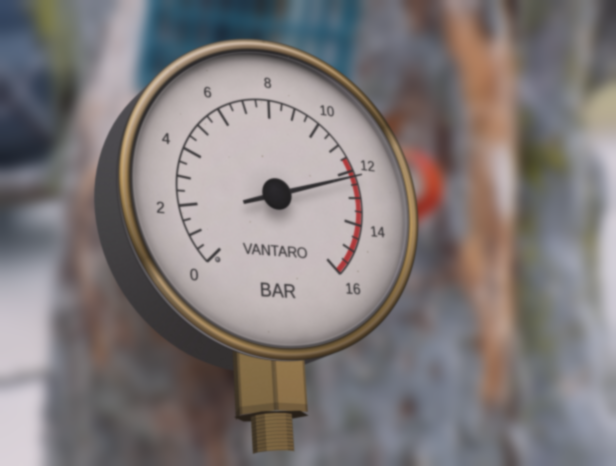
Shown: 12.25
